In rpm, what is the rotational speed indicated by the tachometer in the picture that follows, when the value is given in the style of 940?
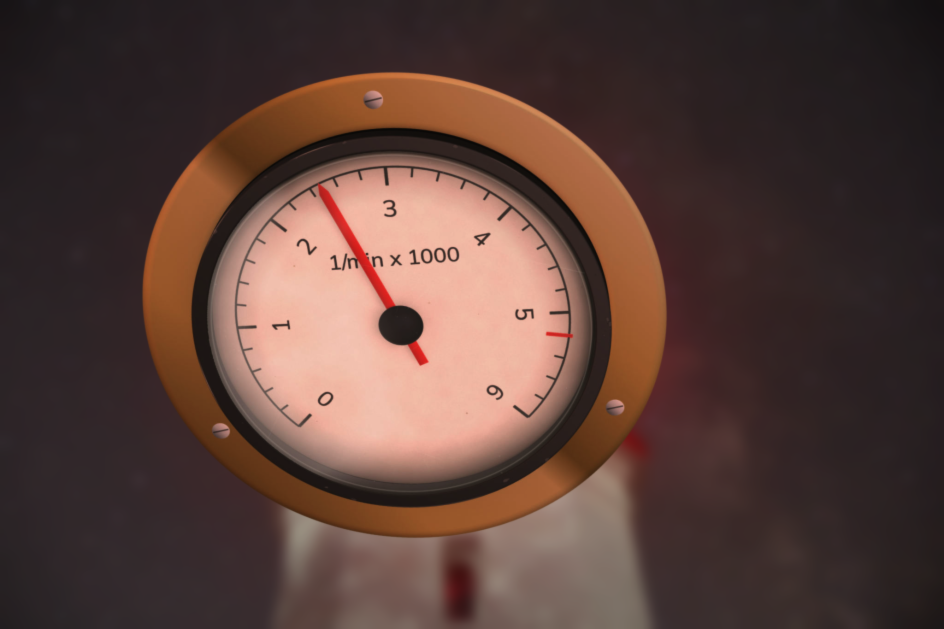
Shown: 2500
